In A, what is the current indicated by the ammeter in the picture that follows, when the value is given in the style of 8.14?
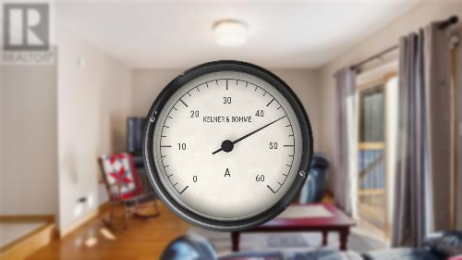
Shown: 44
